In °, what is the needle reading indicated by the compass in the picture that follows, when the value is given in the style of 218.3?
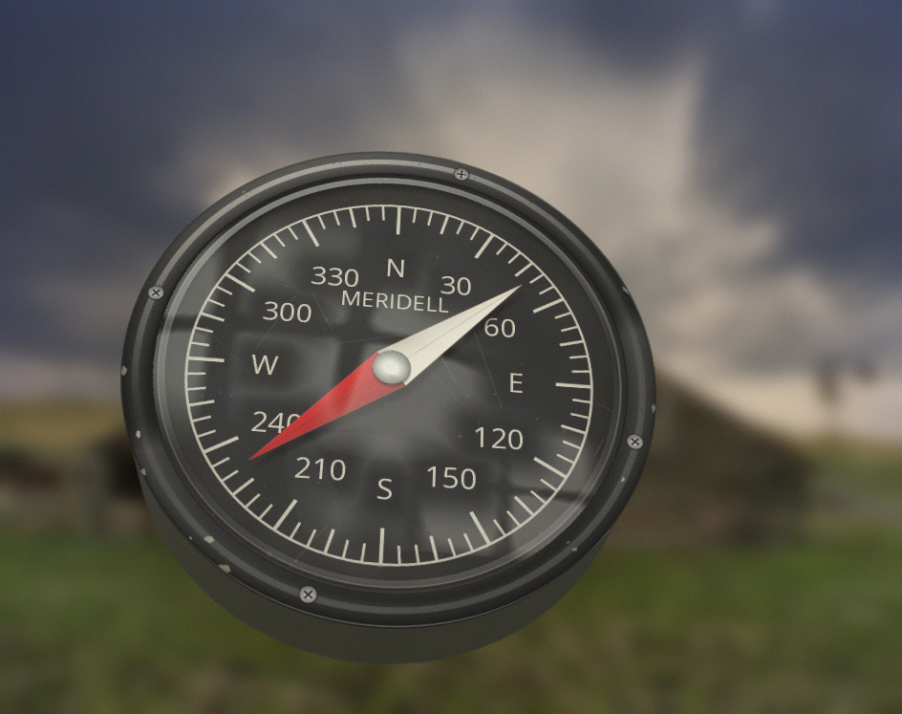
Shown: 230
